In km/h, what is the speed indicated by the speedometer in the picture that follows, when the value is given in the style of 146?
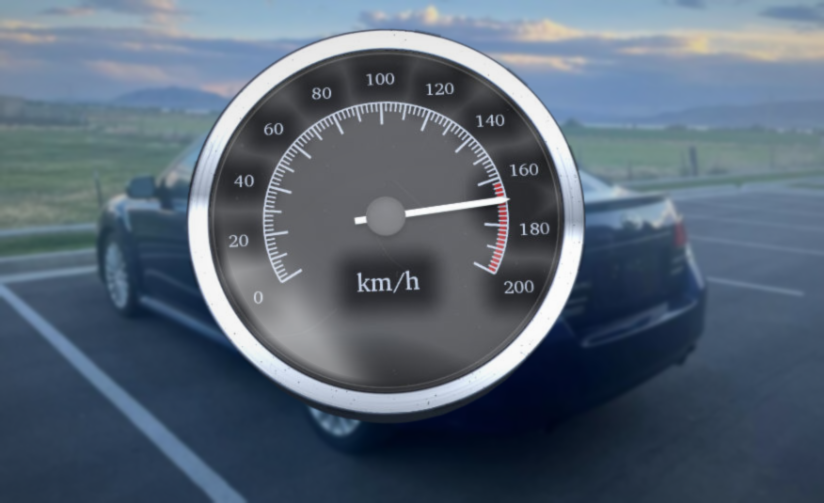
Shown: 170
